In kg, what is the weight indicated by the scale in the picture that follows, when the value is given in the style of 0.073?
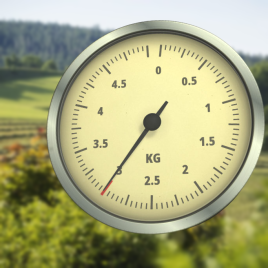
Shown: 3
